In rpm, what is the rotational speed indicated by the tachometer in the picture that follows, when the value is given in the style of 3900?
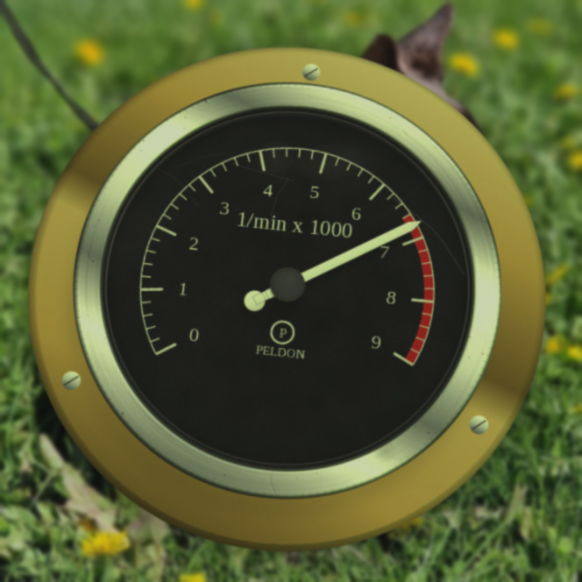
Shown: 6800
